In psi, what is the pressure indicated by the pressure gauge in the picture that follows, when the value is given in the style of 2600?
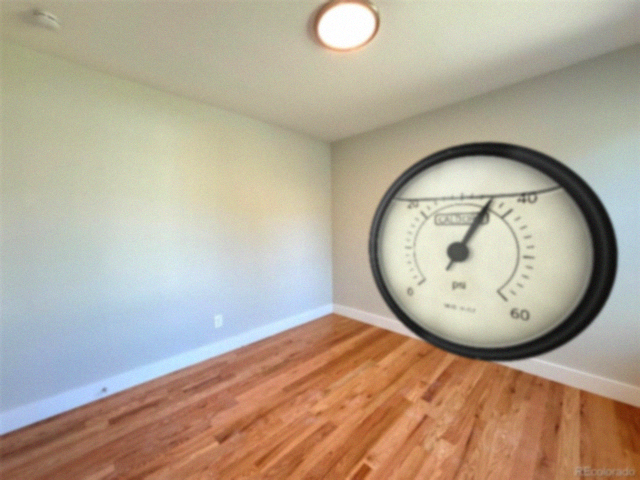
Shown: 36
